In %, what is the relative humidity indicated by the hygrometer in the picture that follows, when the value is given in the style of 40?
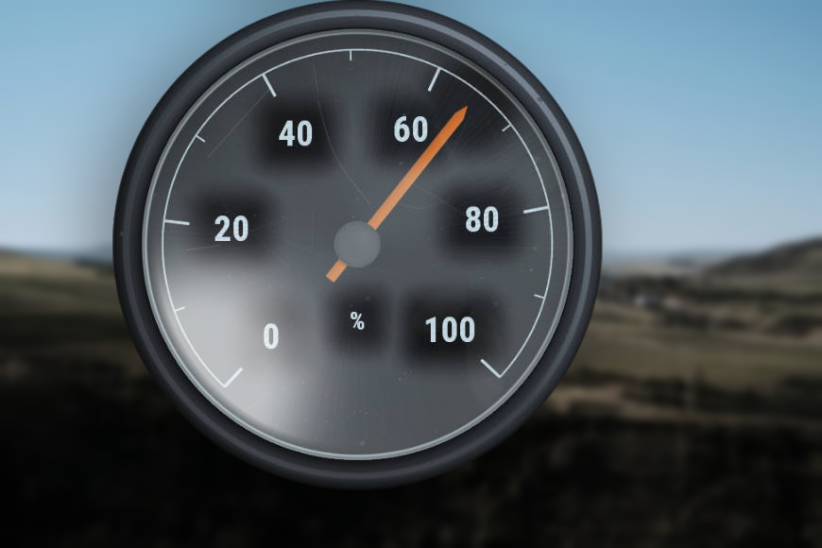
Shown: 65
